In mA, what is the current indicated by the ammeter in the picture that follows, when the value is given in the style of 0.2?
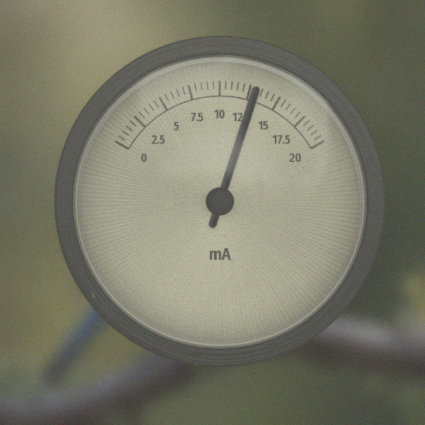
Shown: 13
